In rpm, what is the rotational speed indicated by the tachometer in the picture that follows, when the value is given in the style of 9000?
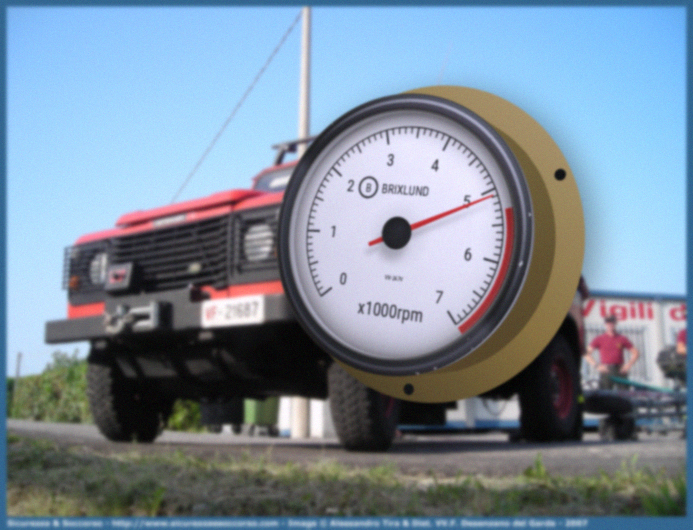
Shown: 5100
